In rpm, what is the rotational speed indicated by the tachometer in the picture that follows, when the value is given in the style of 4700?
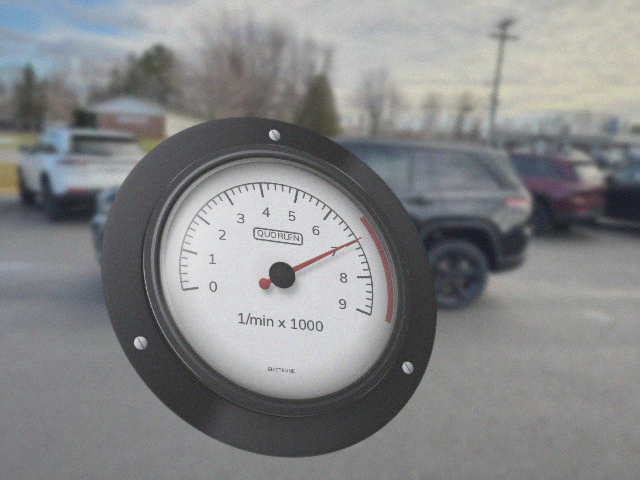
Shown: 7000
